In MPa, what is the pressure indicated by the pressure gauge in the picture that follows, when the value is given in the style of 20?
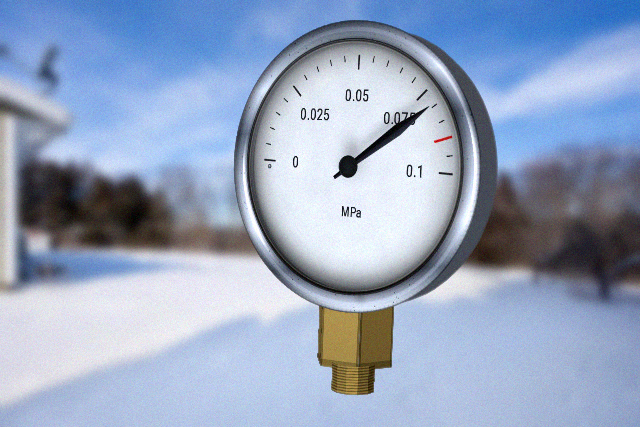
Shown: 0.08
